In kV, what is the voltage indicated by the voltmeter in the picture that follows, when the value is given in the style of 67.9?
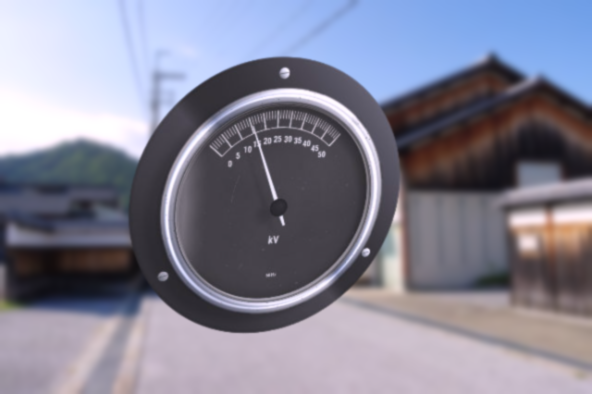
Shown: 15
